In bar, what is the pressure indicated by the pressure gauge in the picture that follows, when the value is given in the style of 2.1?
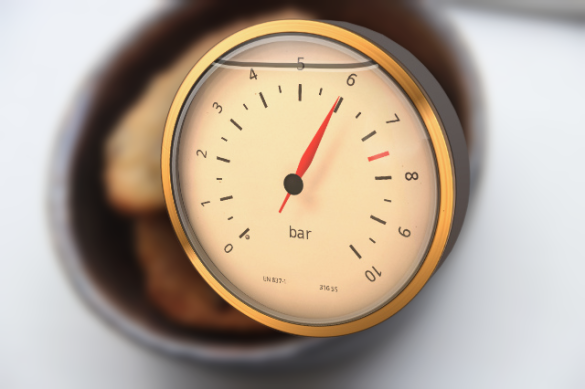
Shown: 6
